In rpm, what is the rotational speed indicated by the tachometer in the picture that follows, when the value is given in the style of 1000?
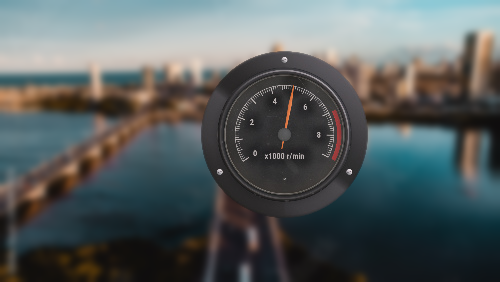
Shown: 5000
